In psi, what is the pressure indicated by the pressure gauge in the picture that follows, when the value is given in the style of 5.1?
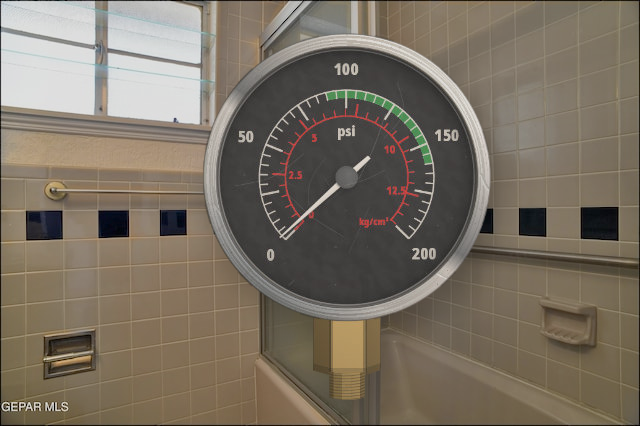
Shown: 2.5
